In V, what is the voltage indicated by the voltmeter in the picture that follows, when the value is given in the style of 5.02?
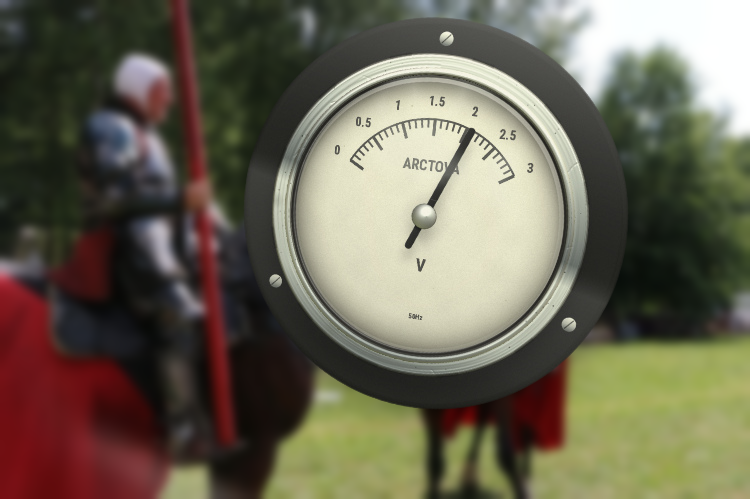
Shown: 2.1
